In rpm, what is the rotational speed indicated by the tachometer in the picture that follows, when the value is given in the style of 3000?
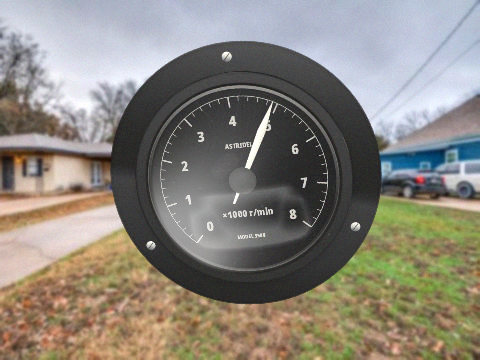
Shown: 4900
